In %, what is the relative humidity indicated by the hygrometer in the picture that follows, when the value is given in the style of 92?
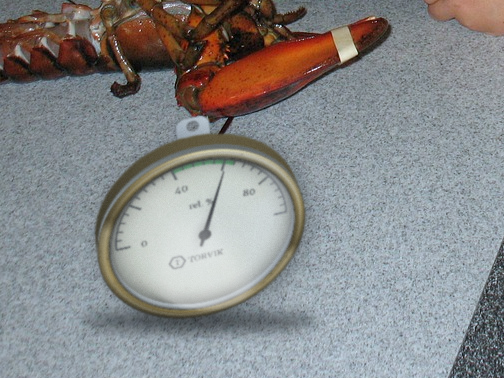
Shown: 60
